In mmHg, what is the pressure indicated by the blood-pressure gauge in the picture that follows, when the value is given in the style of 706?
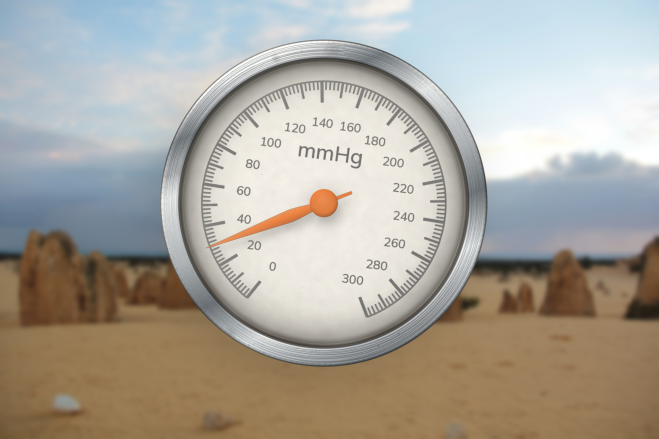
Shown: 30
